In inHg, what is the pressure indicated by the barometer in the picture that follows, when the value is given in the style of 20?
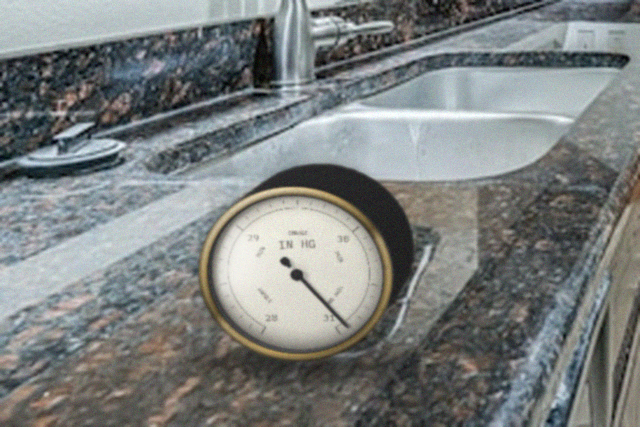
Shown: 30.9
